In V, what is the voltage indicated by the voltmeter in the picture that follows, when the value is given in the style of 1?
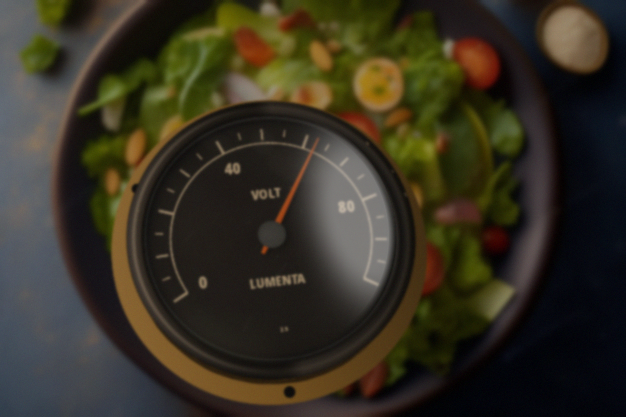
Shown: 62.5
